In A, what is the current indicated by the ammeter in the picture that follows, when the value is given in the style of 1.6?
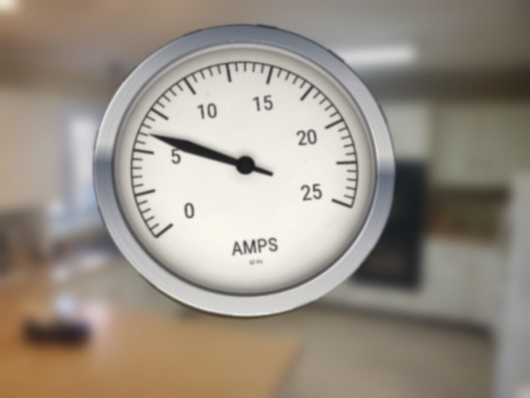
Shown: 6
